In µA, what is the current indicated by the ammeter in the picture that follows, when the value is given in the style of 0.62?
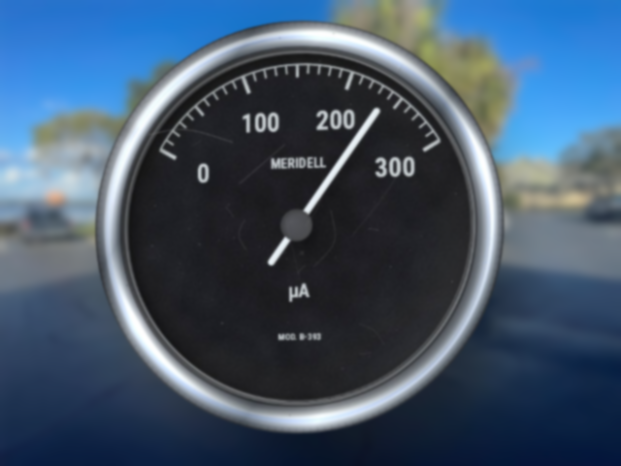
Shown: 240
